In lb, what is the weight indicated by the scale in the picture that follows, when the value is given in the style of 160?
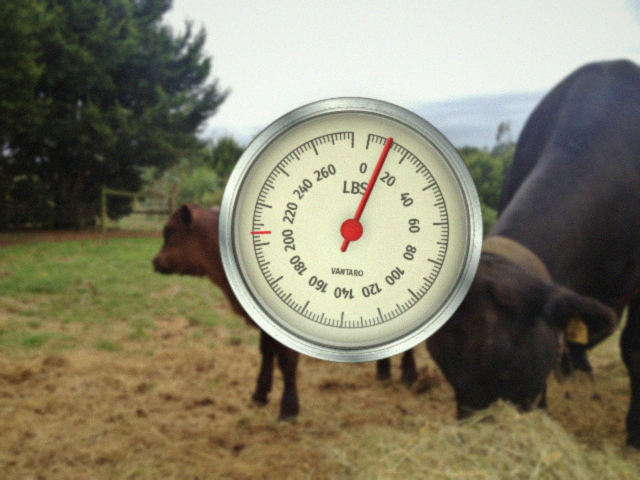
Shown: 10
